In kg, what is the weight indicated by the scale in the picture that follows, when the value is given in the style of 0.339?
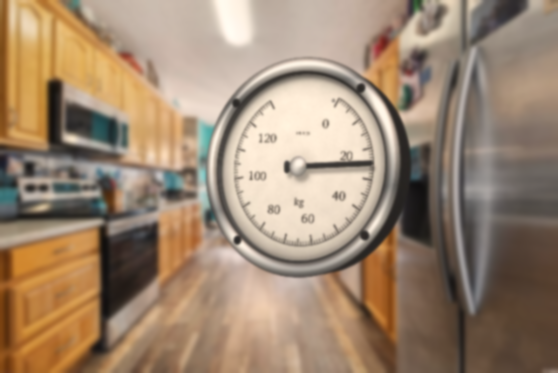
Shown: 25
